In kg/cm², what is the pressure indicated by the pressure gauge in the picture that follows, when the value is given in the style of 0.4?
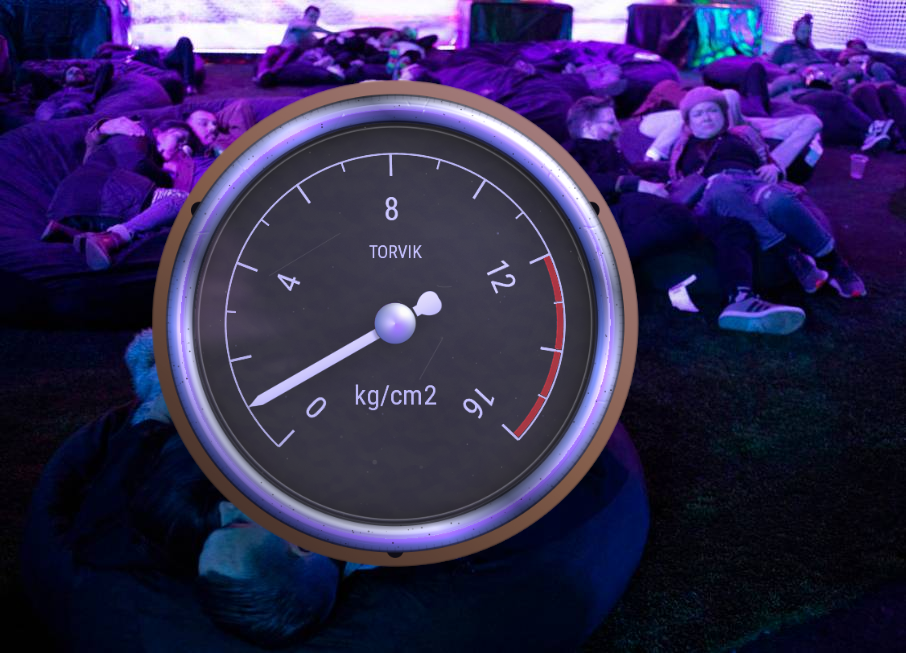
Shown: 1
